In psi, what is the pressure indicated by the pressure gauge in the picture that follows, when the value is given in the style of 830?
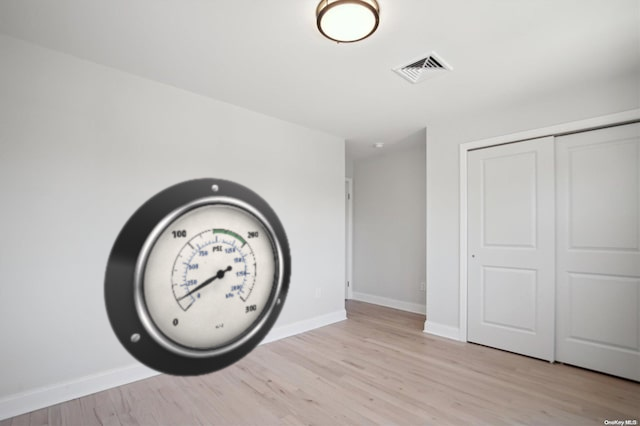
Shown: 20
